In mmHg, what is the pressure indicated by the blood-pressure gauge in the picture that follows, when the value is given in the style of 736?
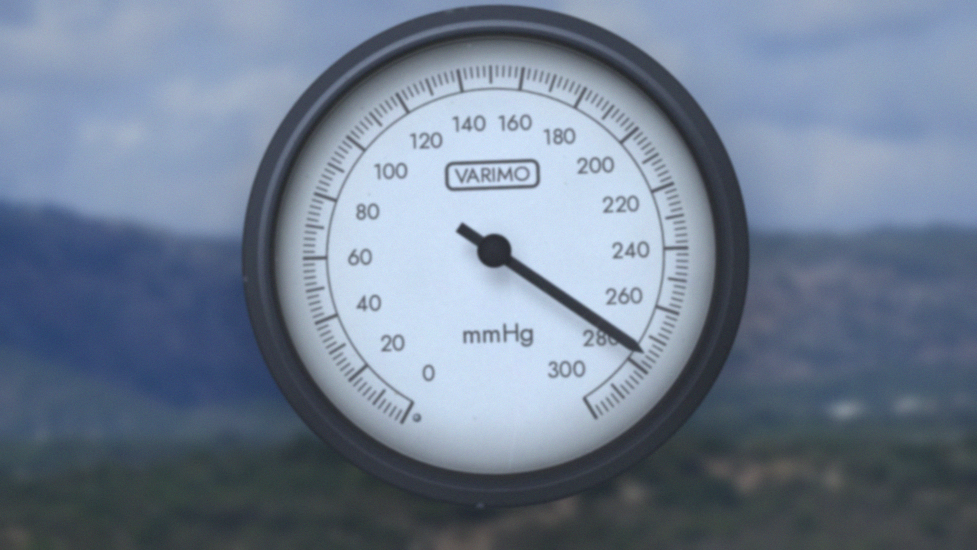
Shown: 276
